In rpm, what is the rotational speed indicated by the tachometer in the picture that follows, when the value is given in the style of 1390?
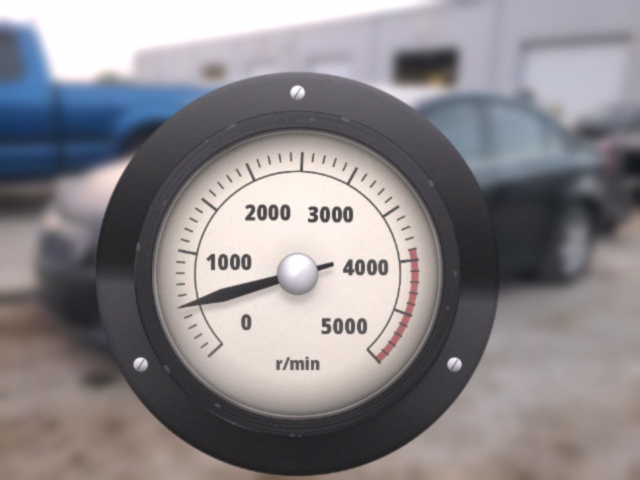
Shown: 500
